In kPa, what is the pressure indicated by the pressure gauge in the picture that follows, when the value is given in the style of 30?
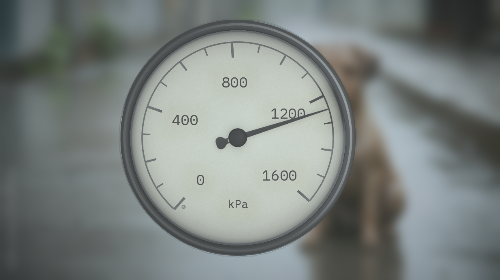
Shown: 1250
